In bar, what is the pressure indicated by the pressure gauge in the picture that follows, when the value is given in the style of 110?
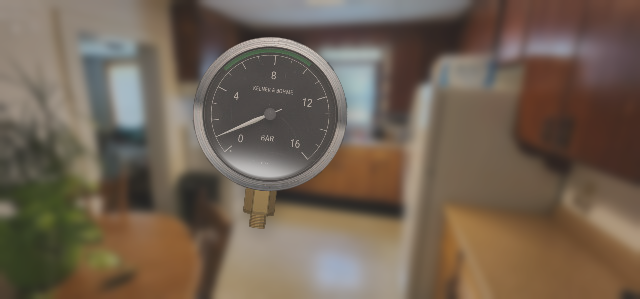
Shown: 1
